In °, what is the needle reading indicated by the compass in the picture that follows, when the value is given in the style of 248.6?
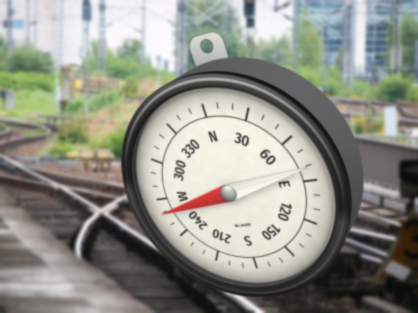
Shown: 260
